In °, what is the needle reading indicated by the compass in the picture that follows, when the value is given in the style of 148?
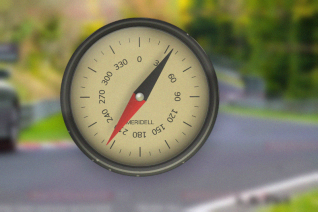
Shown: 215
